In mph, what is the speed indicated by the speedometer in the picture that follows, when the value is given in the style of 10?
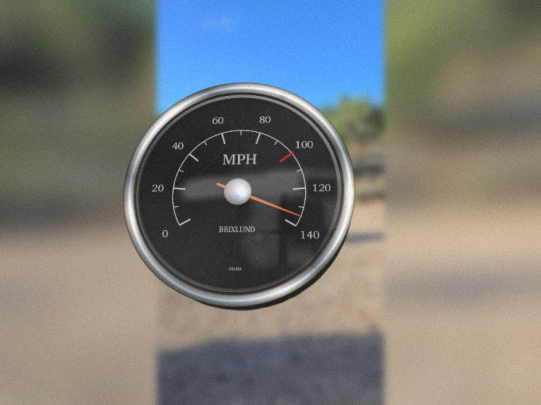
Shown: 135
